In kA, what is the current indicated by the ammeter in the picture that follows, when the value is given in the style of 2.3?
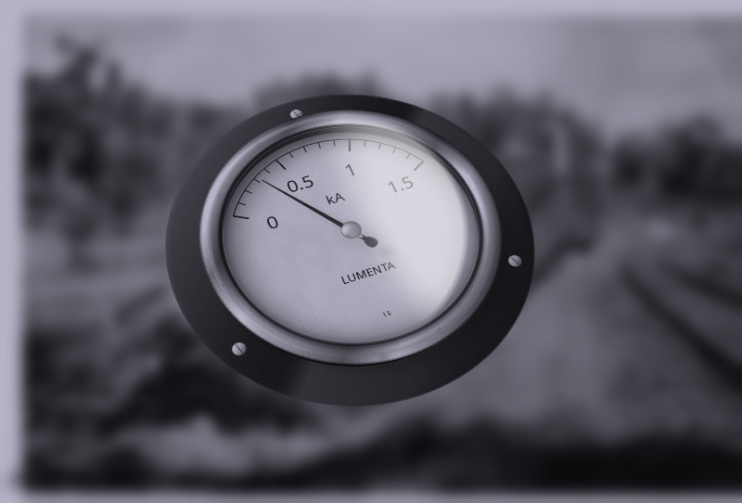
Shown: 0.3
